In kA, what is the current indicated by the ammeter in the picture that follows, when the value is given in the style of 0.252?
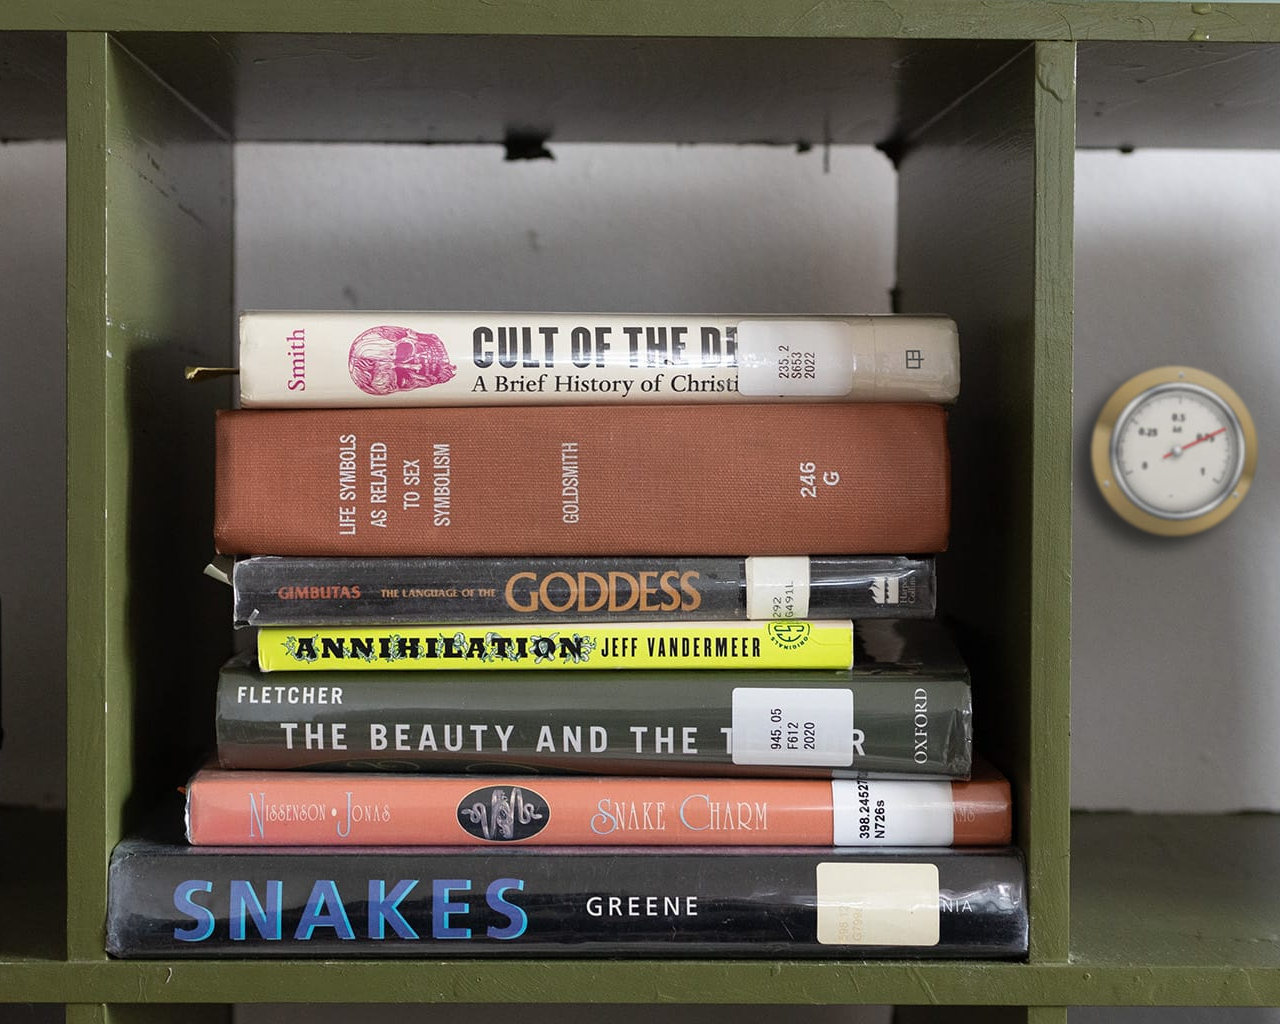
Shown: 0.75
